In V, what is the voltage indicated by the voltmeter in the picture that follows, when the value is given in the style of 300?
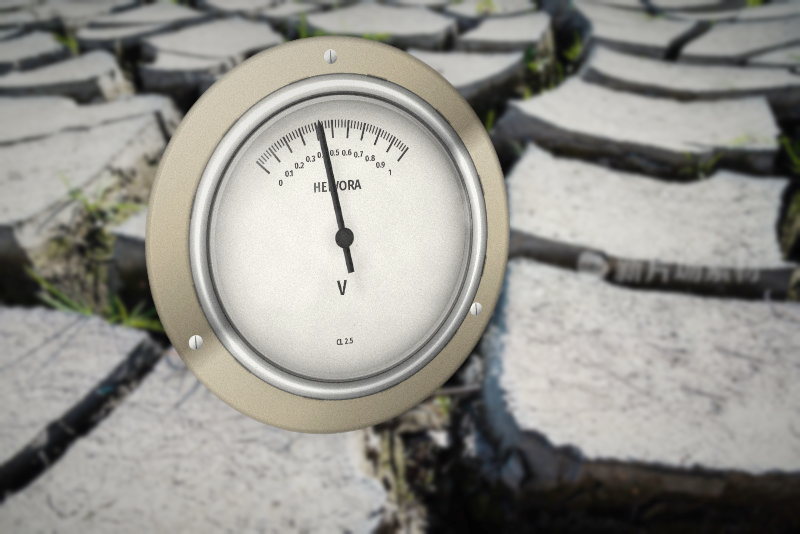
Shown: 0.4
